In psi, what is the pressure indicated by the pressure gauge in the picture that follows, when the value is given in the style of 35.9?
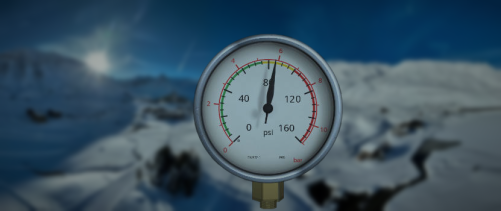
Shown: 85
